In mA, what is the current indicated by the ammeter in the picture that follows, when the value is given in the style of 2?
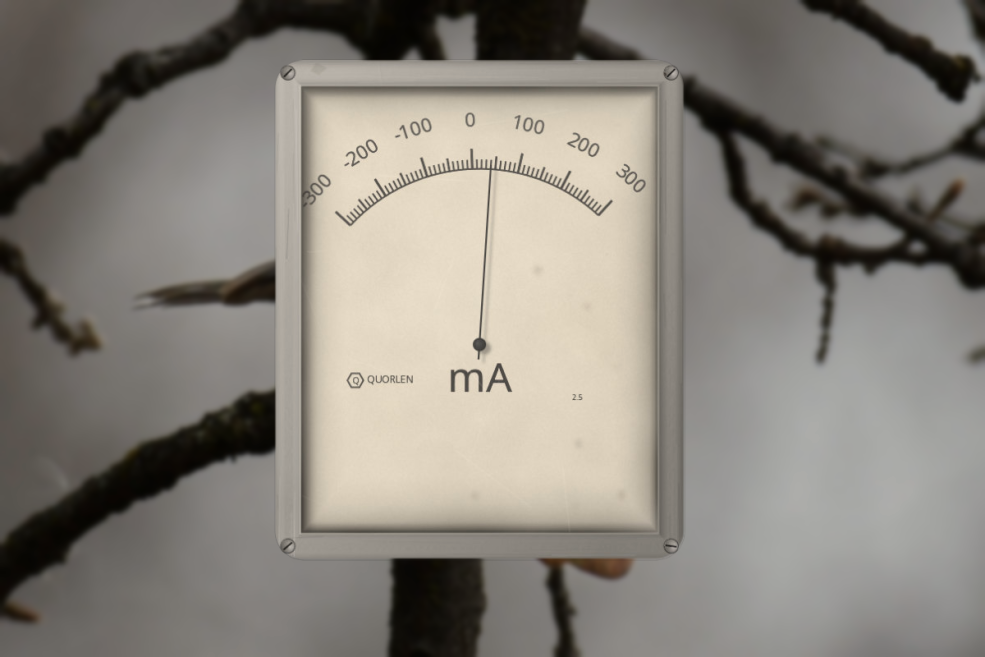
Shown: 40
